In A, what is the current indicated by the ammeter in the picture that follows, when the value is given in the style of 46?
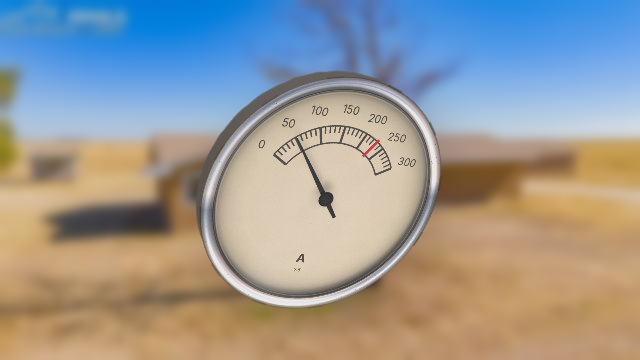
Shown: 50
